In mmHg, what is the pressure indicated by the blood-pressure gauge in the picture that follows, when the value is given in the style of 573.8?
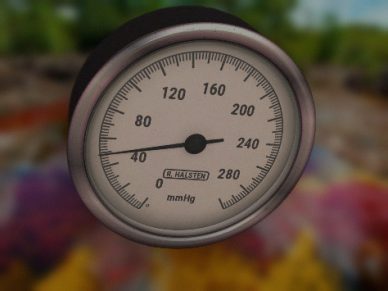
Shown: 50
